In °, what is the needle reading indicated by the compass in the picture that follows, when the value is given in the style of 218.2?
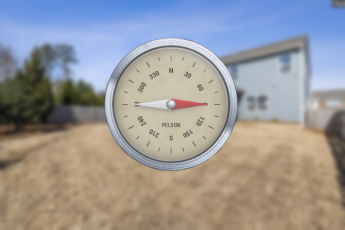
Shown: 90
